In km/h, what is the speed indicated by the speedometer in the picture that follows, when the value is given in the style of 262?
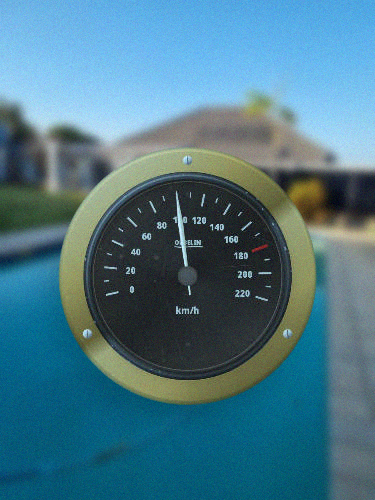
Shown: 100
